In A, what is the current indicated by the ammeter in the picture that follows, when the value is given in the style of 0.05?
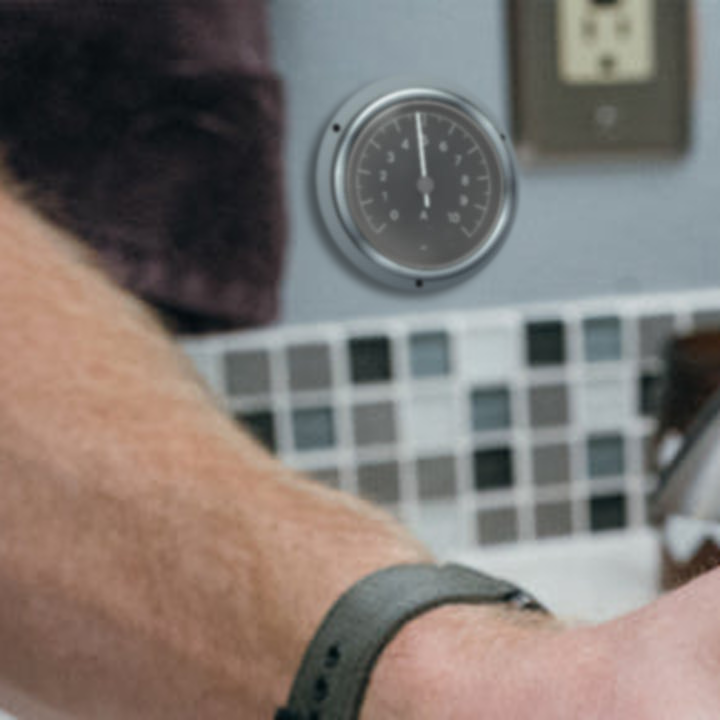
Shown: 4.75
